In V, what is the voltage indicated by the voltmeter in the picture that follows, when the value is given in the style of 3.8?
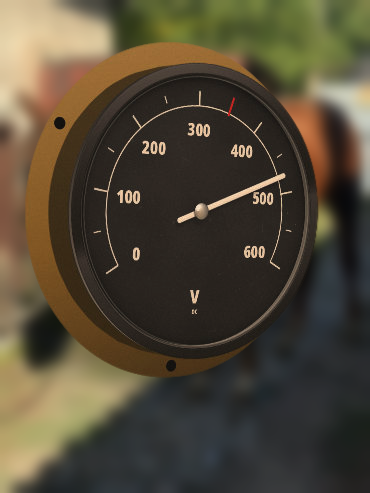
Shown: 475
